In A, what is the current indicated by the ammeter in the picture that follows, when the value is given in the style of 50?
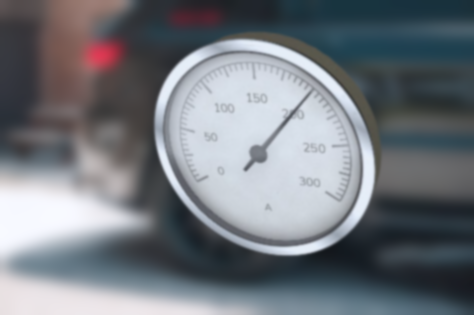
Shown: 200
